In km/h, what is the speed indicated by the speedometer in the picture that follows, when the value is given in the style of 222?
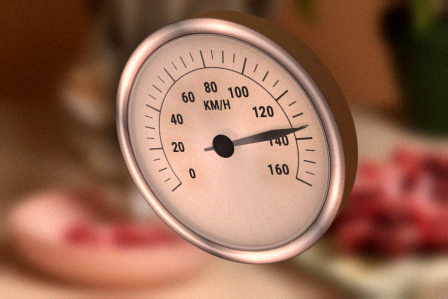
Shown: 135
